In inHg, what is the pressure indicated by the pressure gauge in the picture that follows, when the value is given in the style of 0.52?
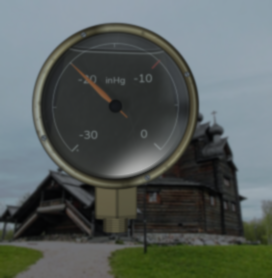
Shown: -20
